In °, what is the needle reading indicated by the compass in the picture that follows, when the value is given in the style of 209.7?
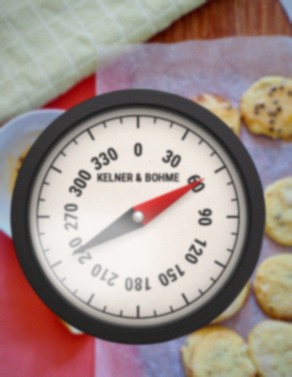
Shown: 60
